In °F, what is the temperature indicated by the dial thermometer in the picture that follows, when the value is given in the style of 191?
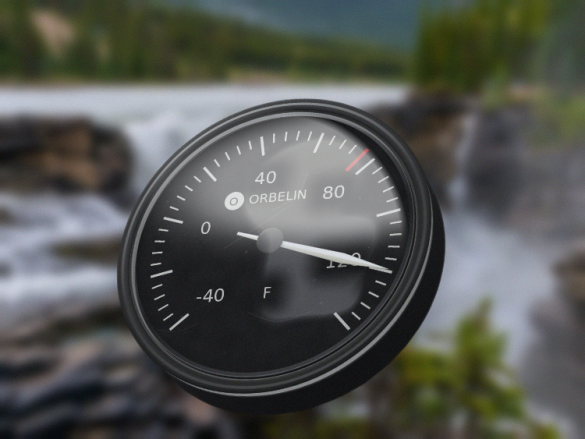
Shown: 120
